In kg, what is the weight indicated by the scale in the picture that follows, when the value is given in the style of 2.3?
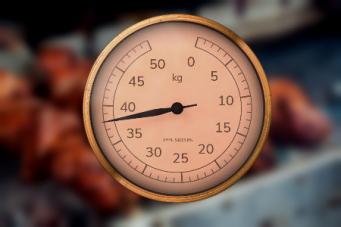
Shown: 38
